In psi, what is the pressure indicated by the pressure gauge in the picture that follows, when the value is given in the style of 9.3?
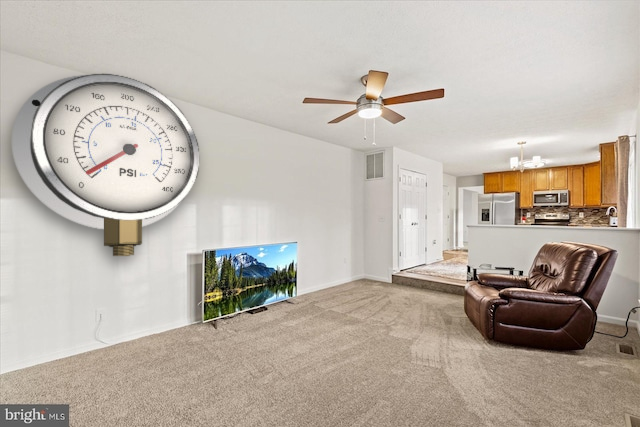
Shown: 10
